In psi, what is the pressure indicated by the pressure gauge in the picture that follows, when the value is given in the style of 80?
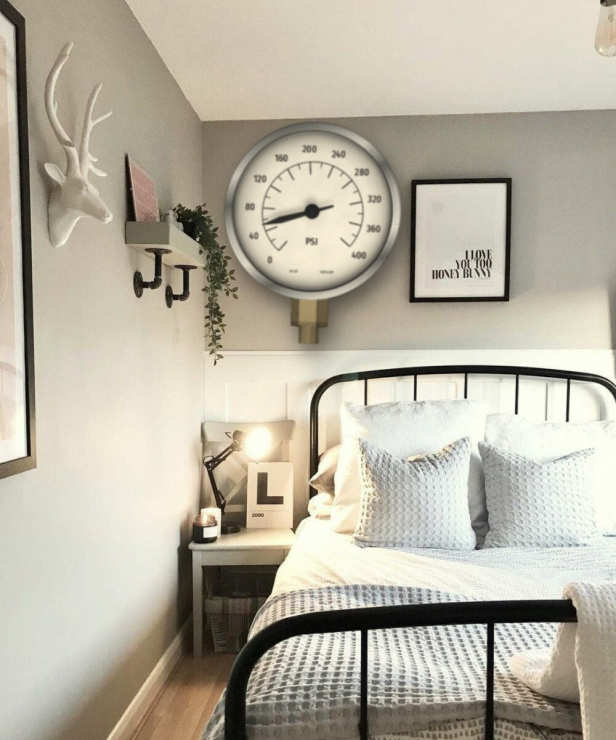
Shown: 50
